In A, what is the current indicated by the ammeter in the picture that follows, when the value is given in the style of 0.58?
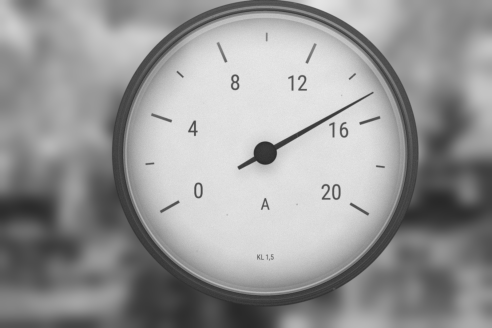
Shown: 15
